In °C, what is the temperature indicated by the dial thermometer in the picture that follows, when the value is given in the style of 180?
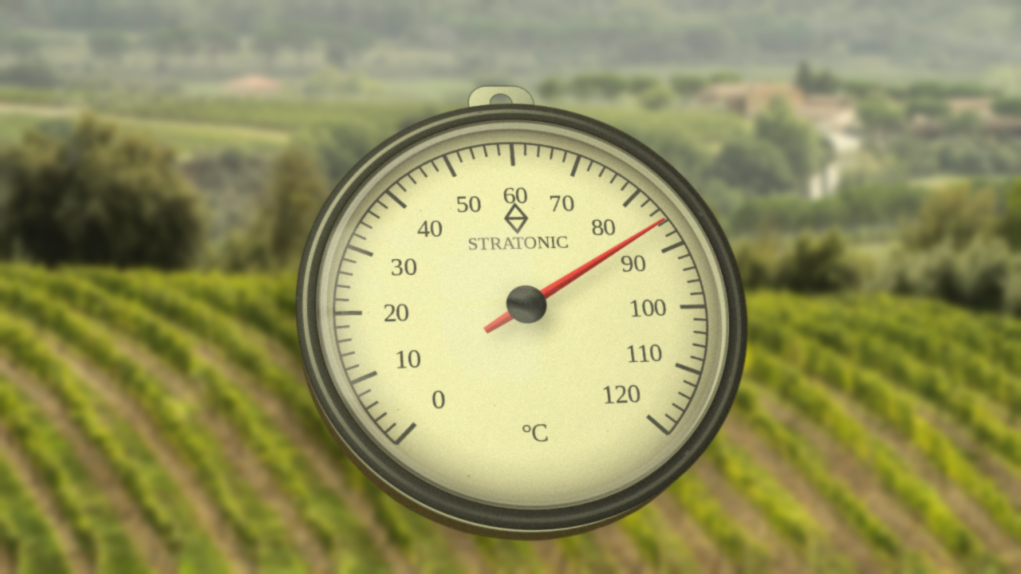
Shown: 86
